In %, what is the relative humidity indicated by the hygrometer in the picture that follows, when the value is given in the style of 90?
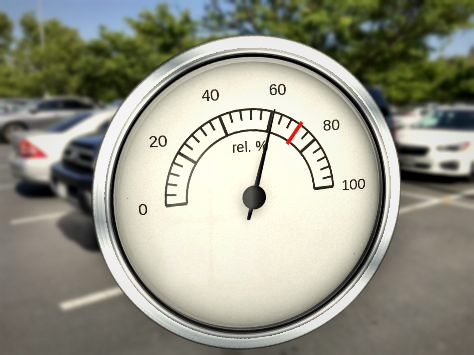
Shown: 60
